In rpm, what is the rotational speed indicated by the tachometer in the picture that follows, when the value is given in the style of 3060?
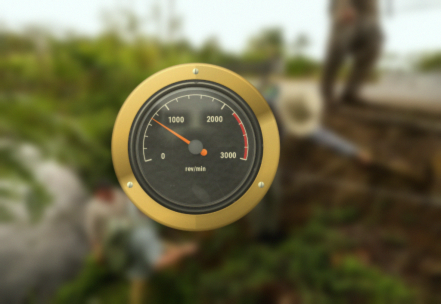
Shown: 700
